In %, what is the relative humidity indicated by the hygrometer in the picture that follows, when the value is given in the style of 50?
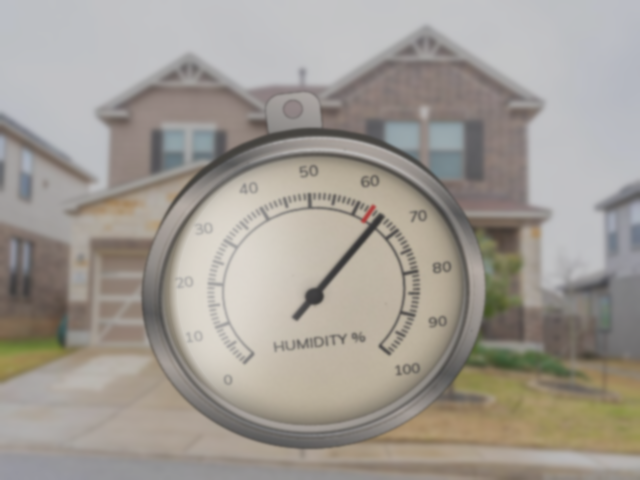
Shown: 65
